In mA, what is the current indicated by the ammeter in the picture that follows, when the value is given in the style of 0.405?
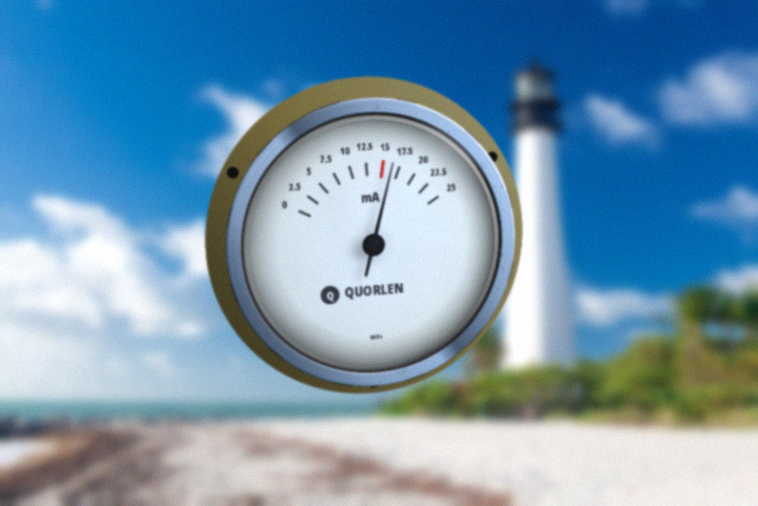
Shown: 16.25
